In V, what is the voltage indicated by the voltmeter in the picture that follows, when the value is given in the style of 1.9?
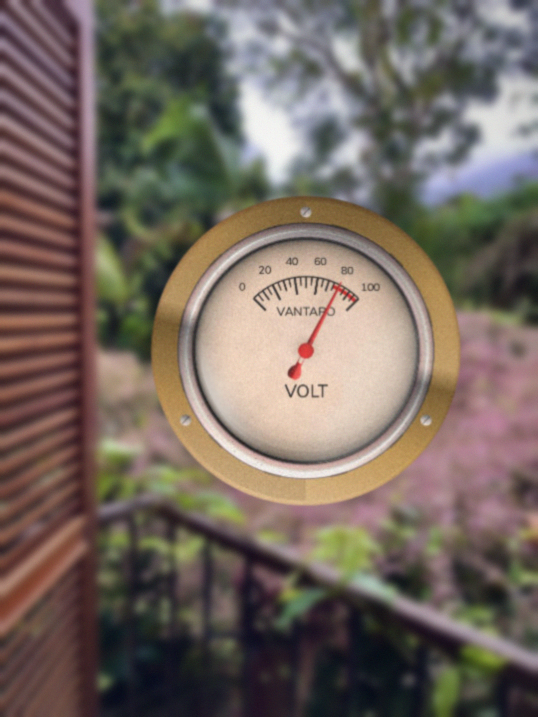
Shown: 80
